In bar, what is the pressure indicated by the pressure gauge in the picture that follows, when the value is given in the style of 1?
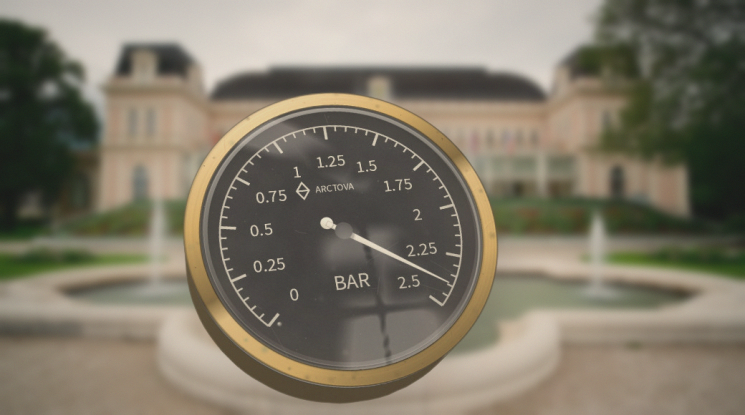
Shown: 2.4
